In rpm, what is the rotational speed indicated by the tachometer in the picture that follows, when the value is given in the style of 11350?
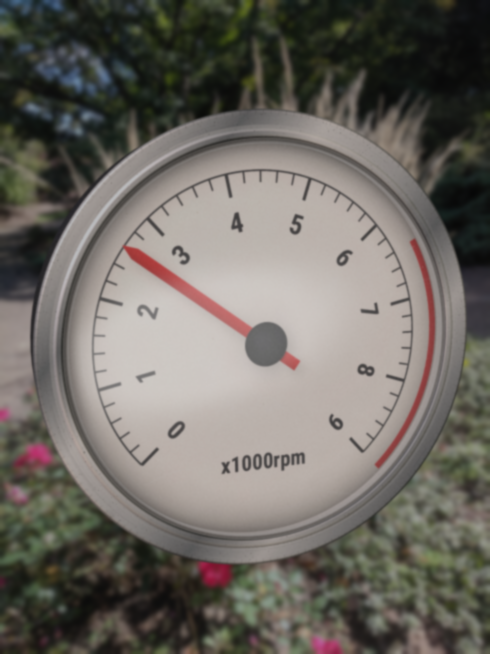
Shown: 2600
